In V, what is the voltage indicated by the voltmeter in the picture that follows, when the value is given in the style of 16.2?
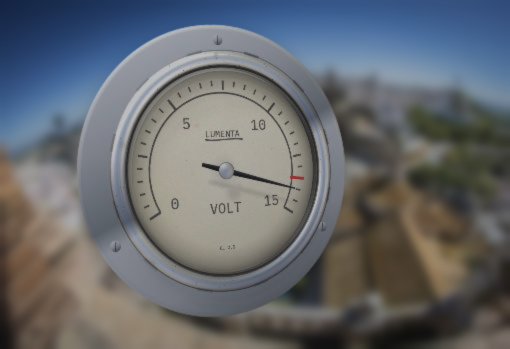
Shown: 14
